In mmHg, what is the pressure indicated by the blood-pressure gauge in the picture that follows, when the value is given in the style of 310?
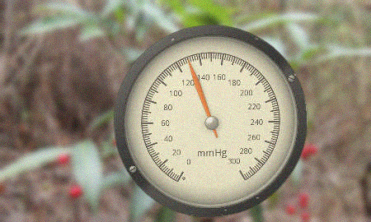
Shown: 130
